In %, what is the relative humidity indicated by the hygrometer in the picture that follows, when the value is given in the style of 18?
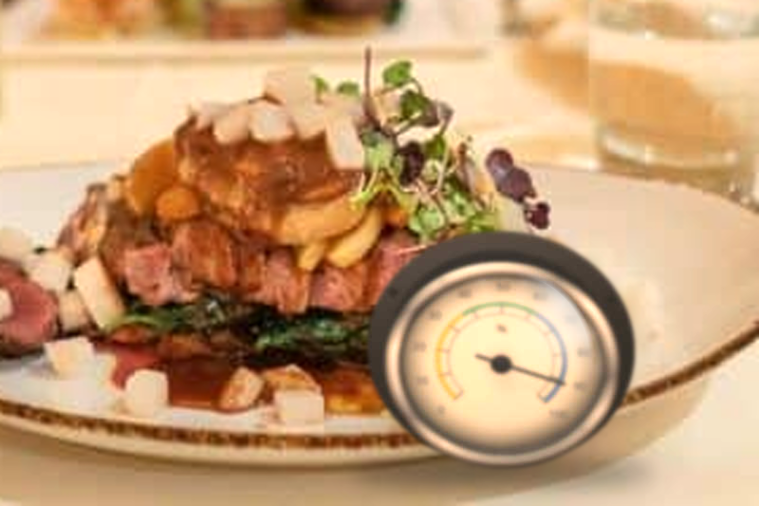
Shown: 90
